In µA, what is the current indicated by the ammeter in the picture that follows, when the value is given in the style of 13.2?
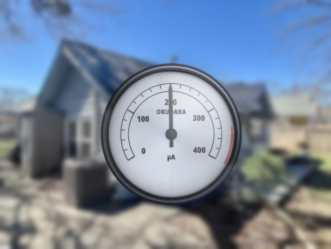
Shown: 200
